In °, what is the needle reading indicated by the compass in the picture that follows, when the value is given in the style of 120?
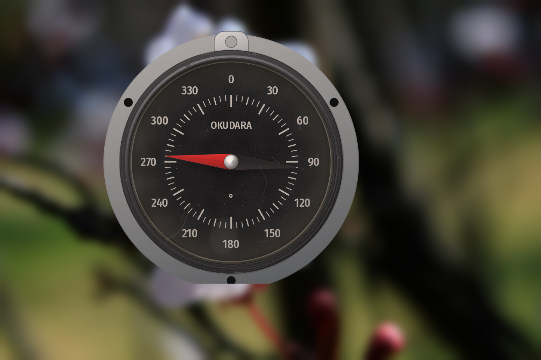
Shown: 275
